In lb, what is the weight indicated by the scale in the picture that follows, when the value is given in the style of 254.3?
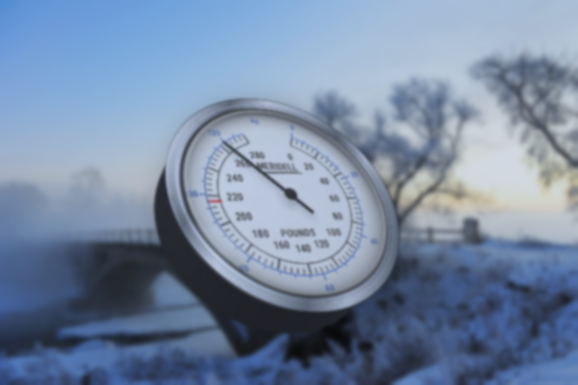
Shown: 260
